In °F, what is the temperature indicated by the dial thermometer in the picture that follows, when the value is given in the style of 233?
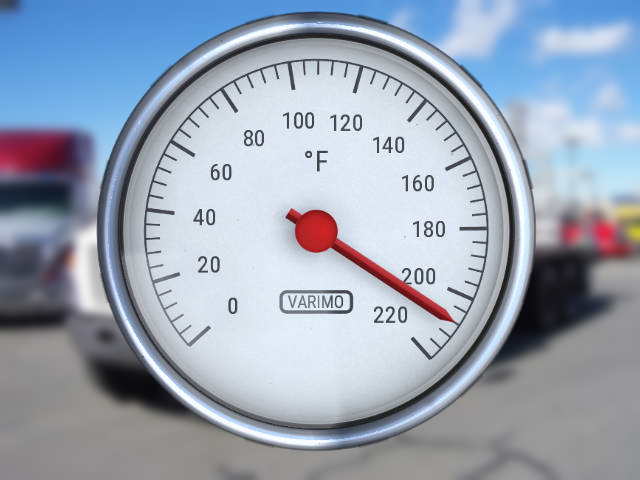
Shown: 208
